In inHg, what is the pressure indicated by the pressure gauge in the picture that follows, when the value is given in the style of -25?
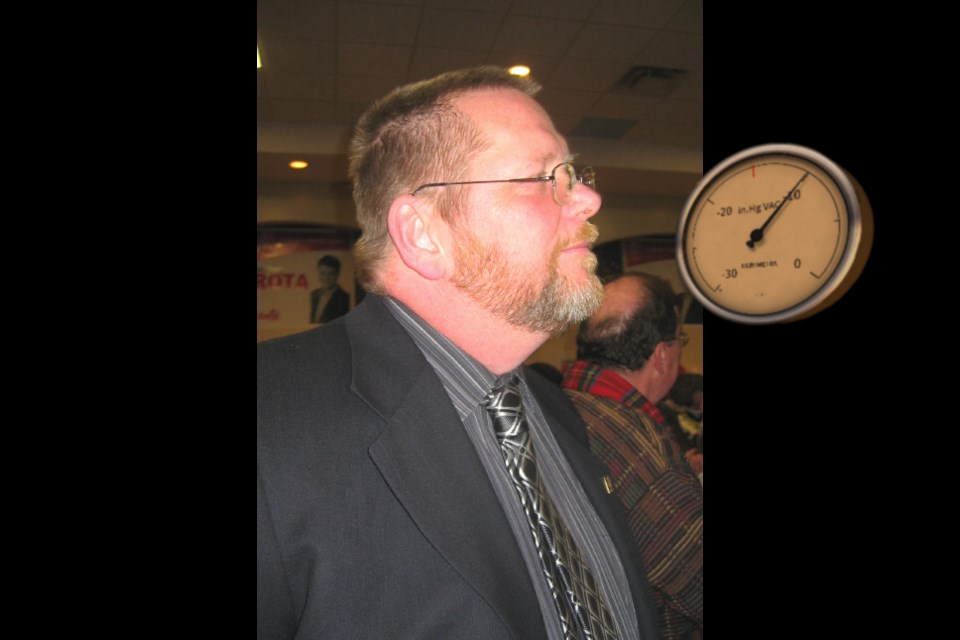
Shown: -10
